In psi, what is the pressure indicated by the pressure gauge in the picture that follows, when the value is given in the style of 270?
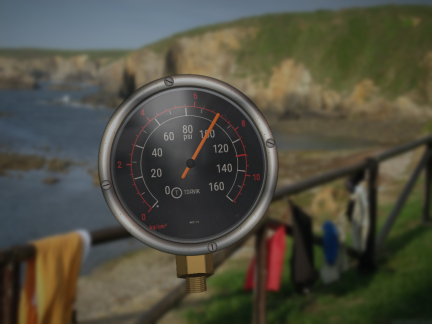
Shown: 100
